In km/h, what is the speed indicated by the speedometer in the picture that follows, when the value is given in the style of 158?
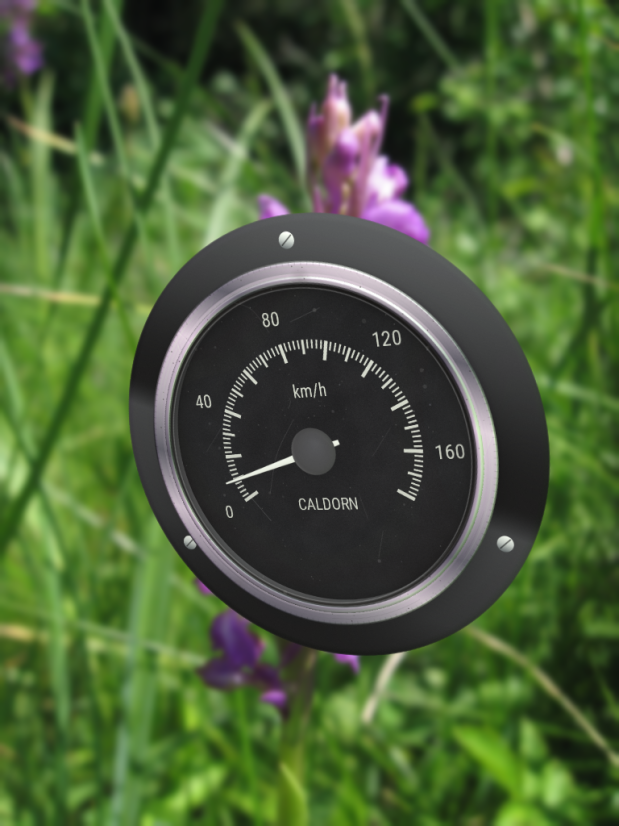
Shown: 10
